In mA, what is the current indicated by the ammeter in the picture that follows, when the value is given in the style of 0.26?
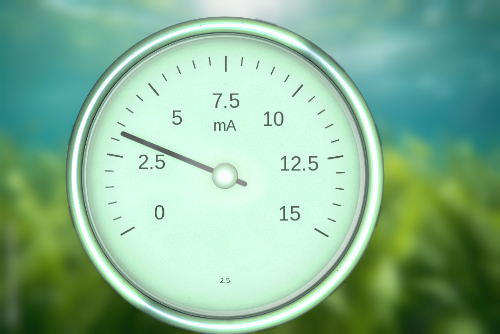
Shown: 3.25
